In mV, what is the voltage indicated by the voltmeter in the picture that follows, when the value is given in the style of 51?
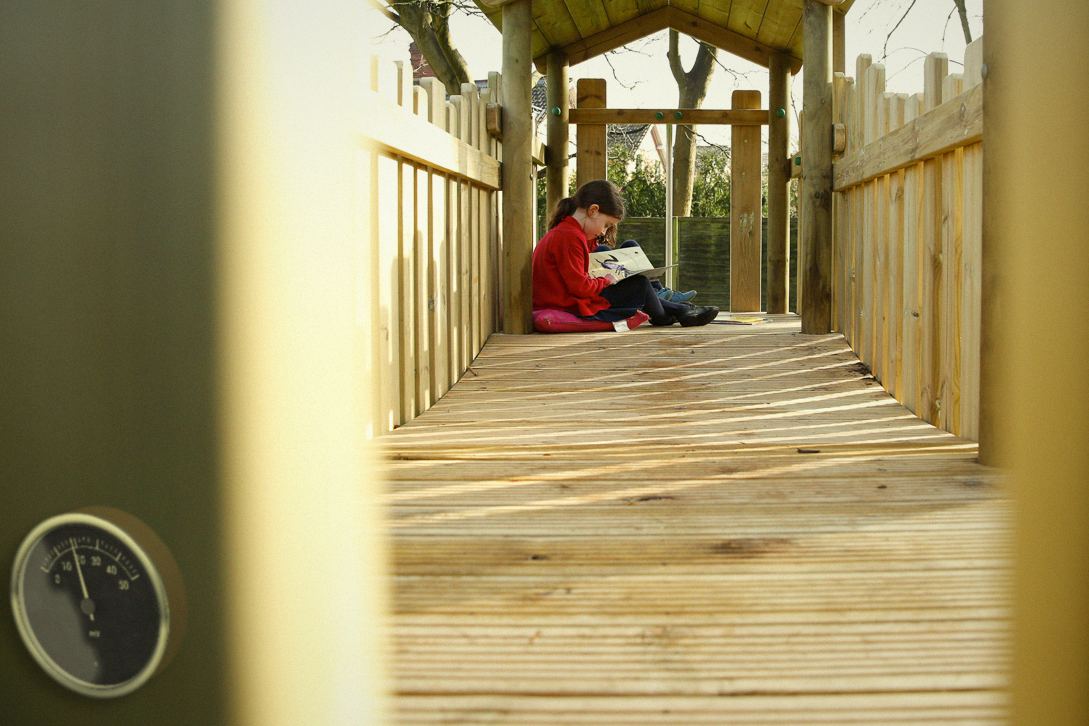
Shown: 20
